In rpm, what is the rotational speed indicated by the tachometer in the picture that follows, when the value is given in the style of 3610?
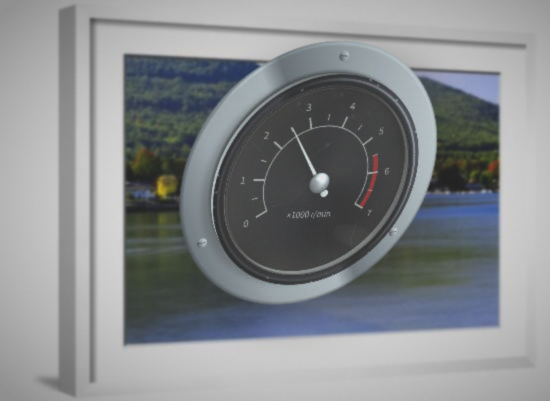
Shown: 2500
